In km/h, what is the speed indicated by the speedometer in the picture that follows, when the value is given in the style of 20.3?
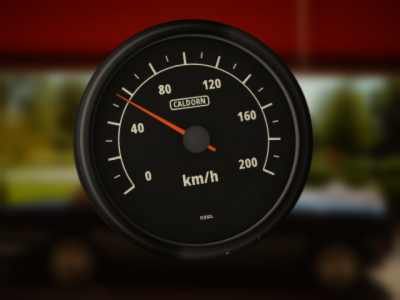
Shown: 55
